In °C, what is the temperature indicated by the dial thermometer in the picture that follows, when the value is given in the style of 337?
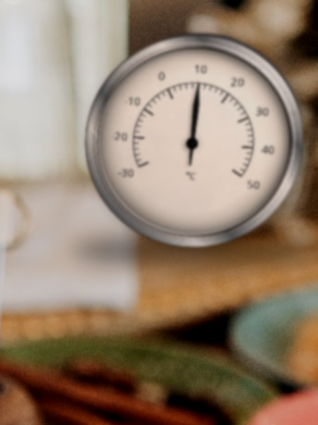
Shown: 10
